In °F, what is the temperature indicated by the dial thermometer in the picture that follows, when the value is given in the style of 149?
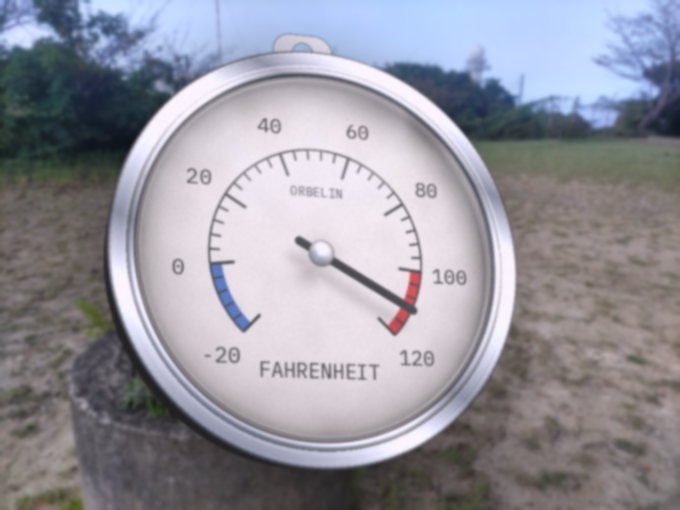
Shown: 112
